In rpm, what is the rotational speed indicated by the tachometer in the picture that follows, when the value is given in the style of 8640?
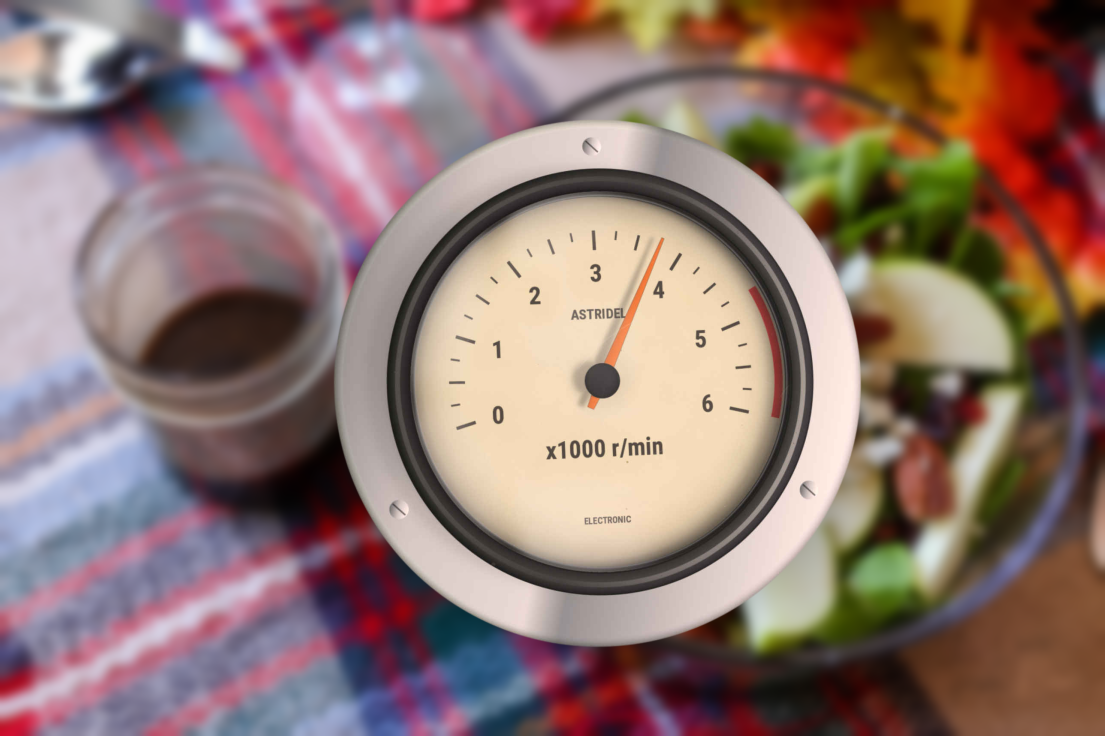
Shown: 3750
